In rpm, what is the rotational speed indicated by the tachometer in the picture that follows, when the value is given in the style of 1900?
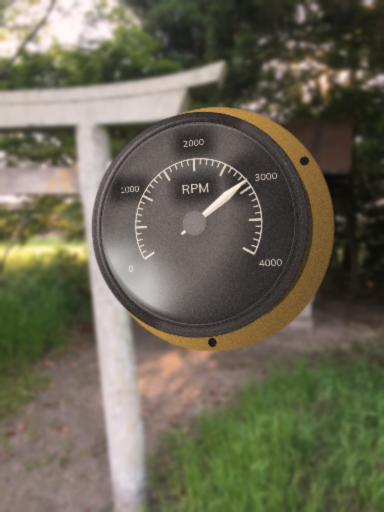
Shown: 2900
